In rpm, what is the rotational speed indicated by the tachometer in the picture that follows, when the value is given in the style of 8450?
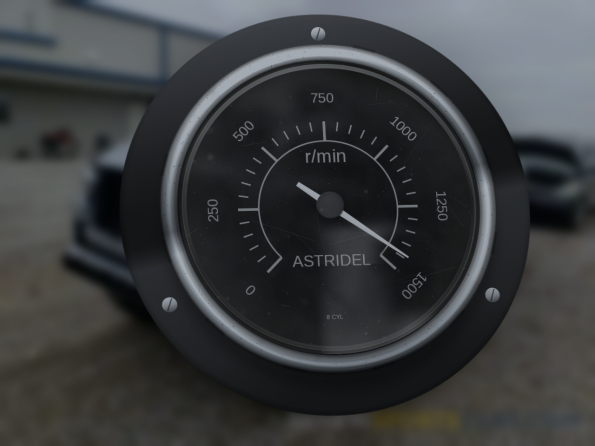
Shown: 1450
